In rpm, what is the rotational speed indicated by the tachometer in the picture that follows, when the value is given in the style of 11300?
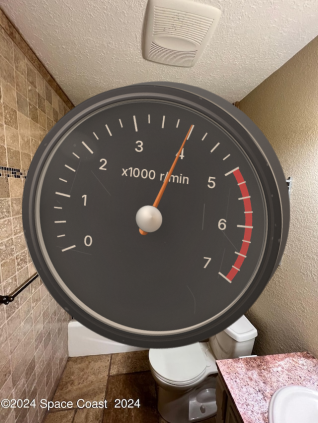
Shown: 4000
